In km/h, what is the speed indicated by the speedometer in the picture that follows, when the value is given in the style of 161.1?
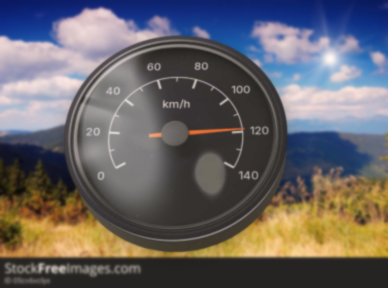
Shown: 120
